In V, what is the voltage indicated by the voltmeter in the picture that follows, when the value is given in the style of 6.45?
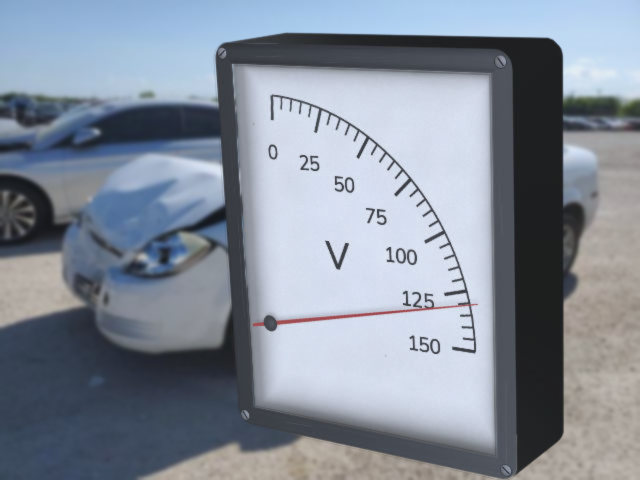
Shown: 130
